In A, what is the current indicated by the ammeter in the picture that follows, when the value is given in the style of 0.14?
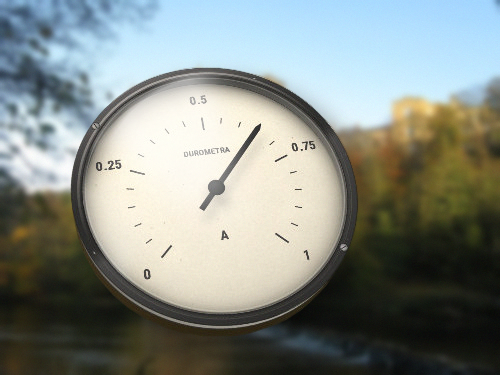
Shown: 0.65
